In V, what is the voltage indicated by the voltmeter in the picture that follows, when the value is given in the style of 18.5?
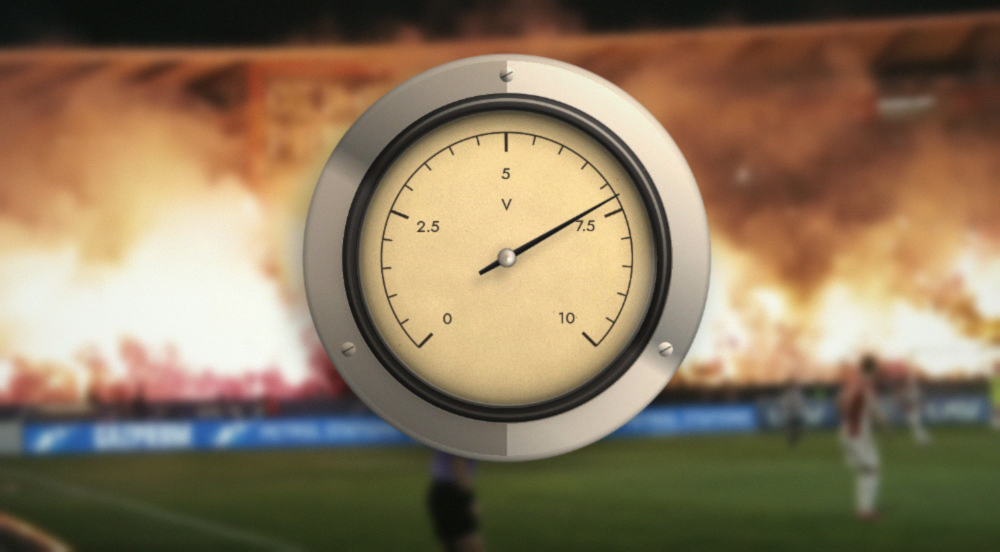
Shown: 7.25
